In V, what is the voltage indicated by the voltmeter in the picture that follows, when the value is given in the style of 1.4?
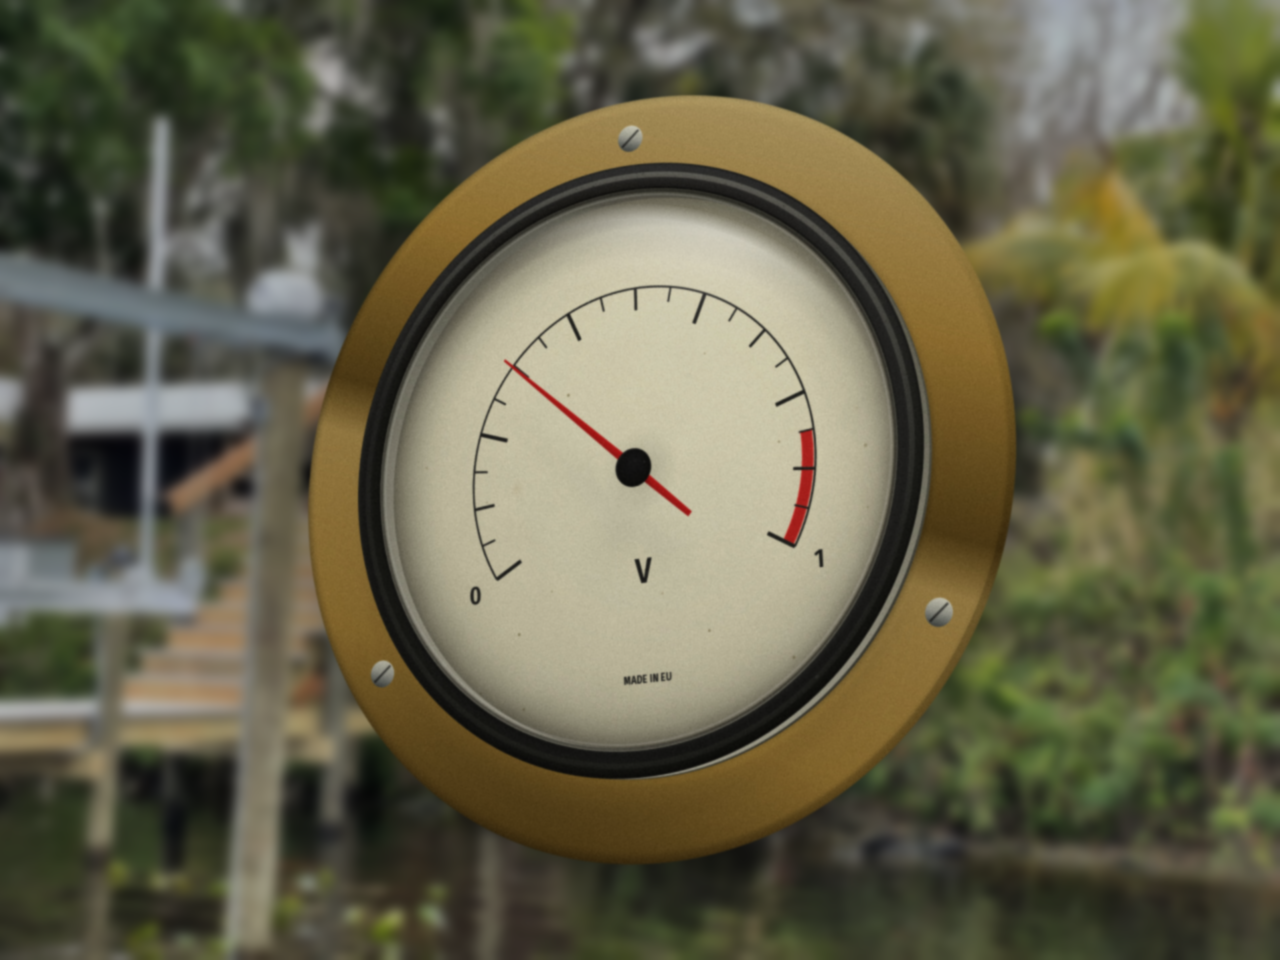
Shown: 0.3
